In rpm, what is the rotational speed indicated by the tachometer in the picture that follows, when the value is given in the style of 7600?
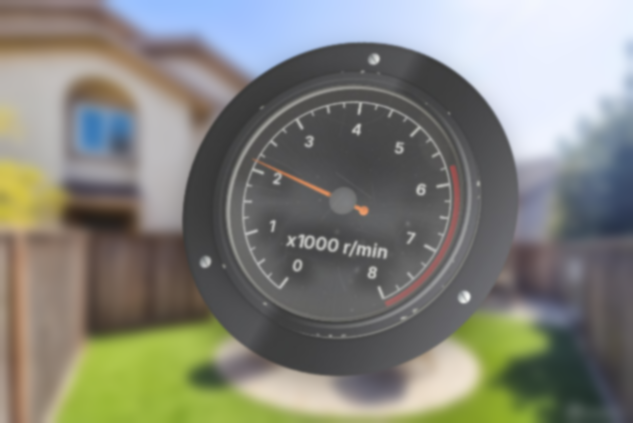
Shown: 2125
